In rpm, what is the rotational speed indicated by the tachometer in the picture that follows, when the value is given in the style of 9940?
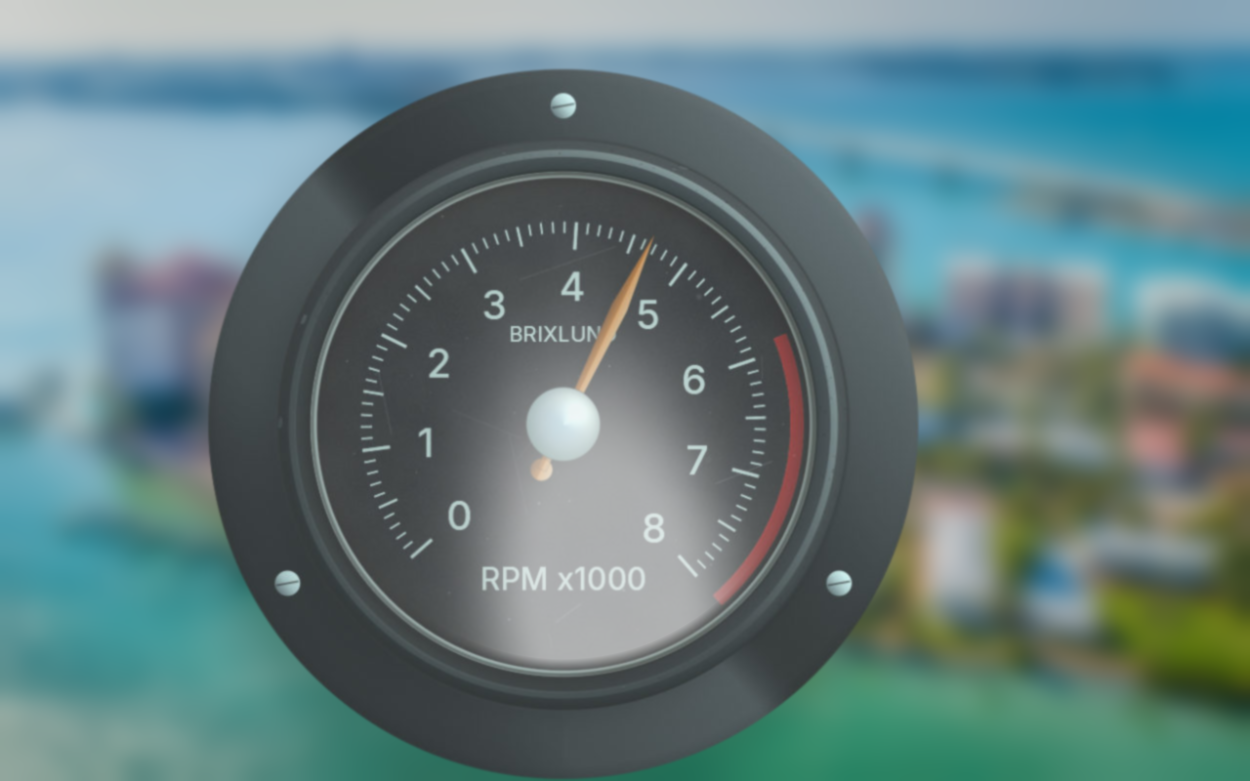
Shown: 4650
